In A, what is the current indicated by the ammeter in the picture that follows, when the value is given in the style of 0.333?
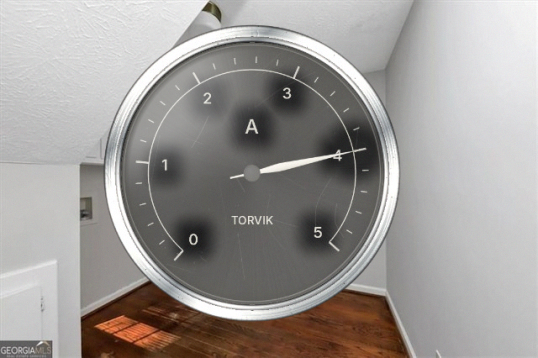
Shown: 4
